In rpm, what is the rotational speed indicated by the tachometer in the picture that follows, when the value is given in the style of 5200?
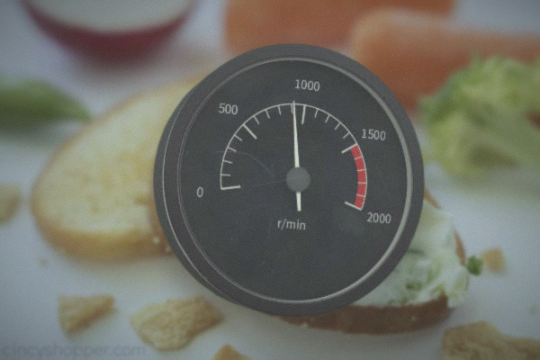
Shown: 900
